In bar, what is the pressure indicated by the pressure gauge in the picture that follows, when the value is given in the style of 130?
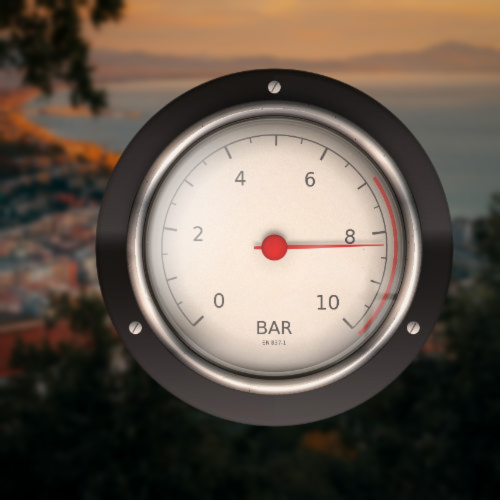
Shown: 8.25
